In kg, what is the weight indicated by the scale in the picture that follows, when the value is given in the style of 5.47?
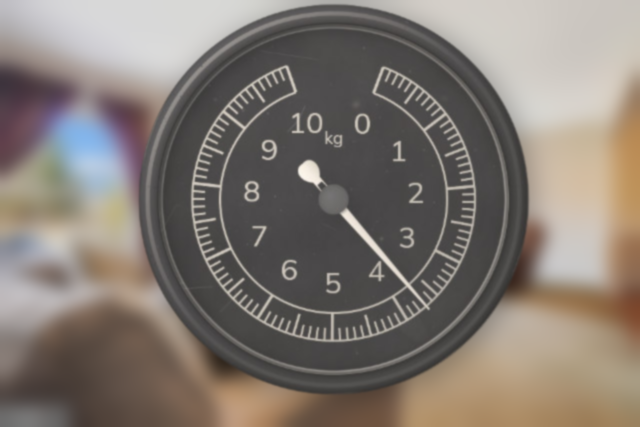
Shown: 3.7
